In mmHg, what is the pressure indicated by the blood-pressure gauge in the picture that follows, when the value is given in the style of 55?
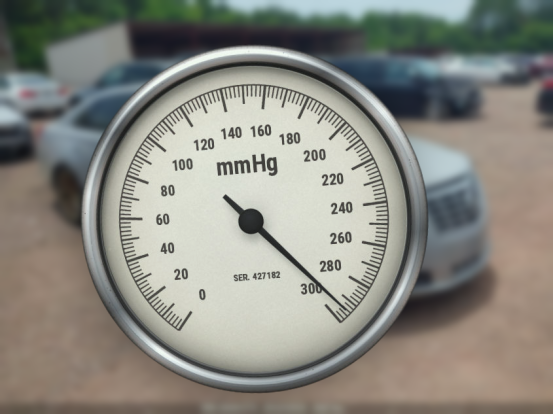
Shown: 294
